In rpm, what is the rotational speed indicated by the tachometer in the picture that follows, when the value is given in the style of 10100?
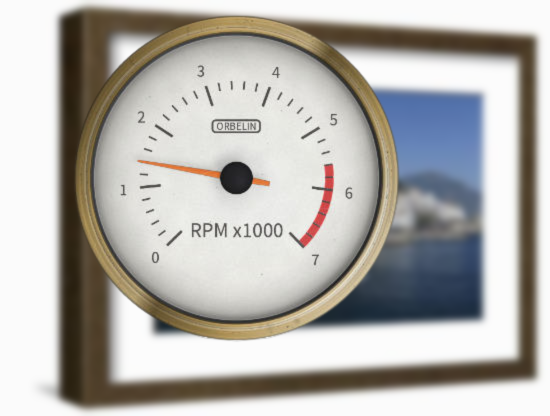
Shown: 1400
